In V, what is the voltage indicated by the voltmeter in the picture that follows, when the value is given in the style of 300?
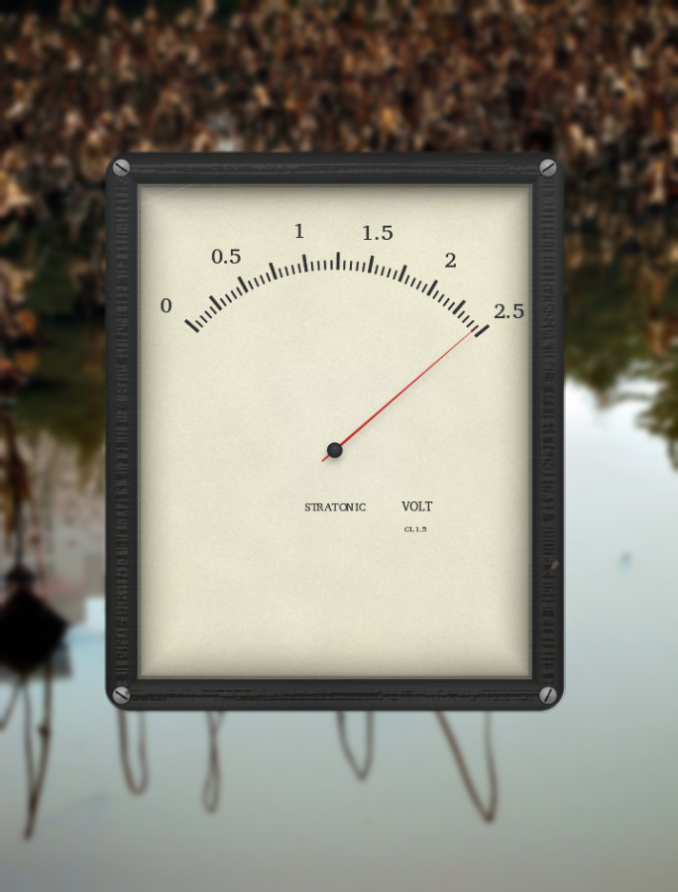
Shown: 2.45
